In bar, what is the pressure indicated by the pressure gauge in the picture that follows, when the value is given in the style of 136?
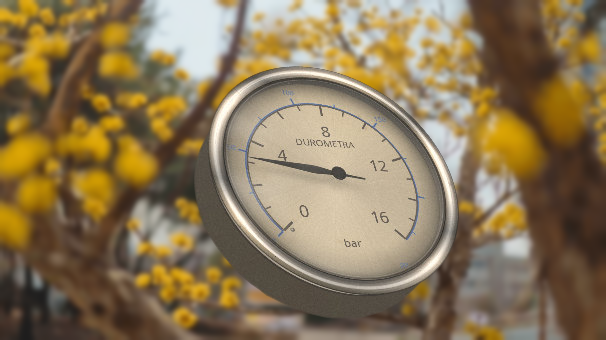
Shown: 3
